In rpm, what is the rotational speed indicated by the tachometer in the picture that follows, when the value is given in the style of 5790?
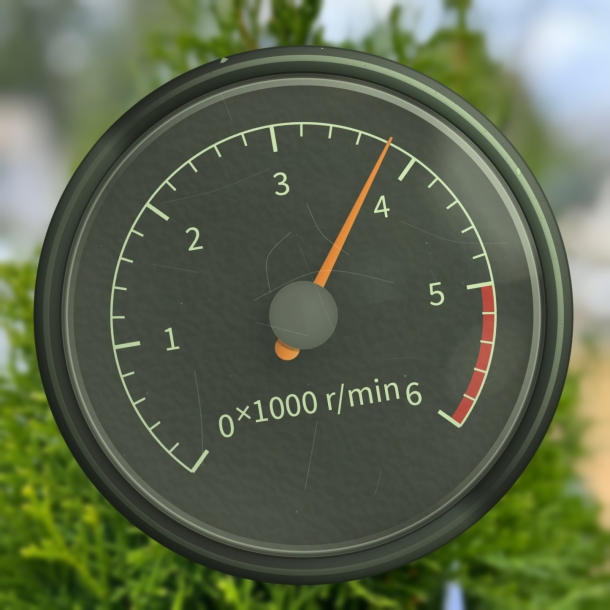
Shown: 3800
